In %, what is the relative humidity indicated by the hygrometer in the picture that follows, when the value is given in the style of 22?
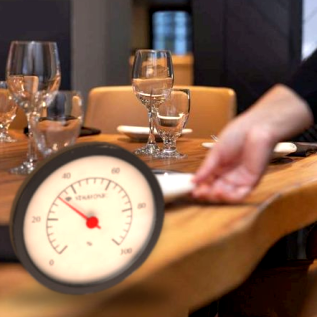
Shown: 32
